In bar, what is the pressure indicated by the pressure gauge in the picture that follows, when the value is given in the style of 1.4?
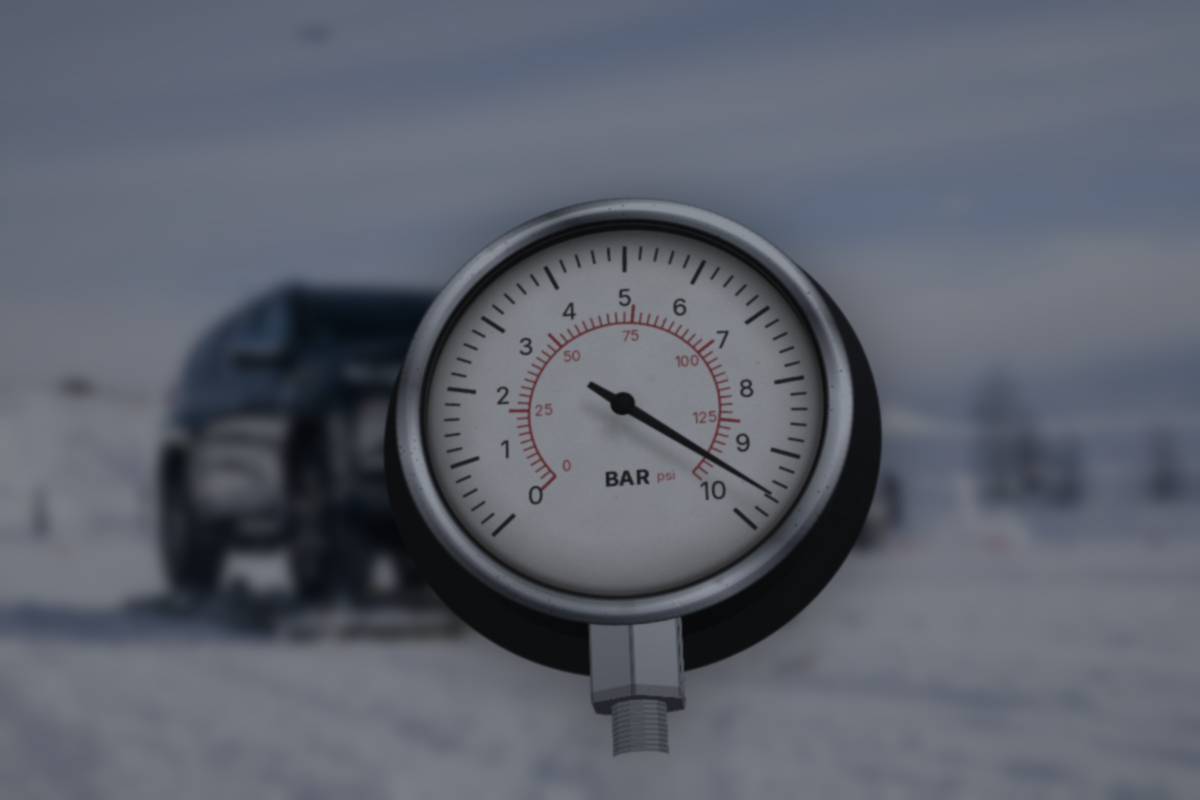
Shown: 9.6
